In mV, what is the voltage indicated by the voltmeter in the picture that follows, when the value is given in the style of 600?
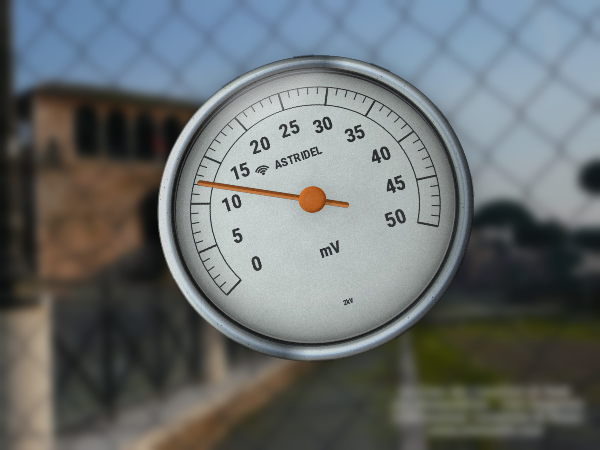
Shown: 12
